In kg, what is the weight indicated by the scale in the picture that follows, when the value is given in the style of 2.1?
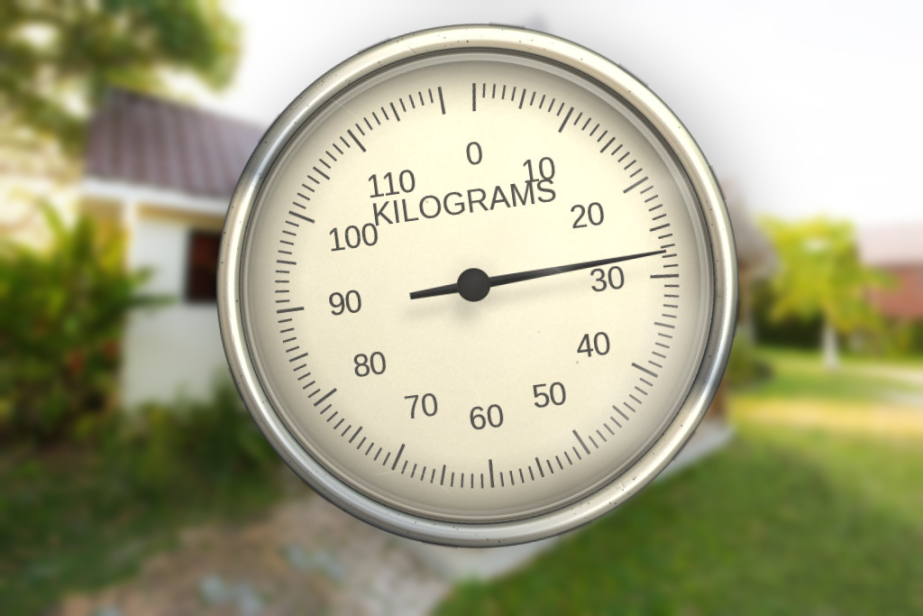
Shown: 27.5
